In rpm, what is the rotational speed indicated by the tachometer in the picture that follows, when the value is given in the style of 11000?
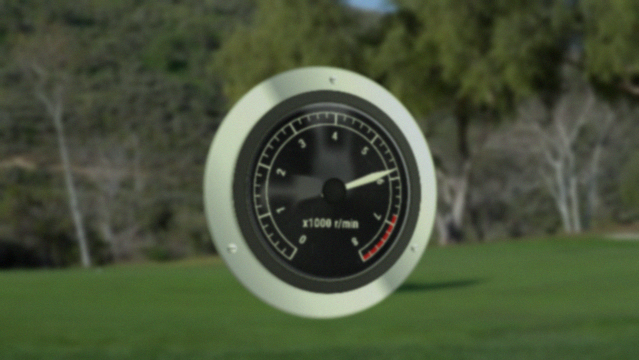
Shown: 5800
